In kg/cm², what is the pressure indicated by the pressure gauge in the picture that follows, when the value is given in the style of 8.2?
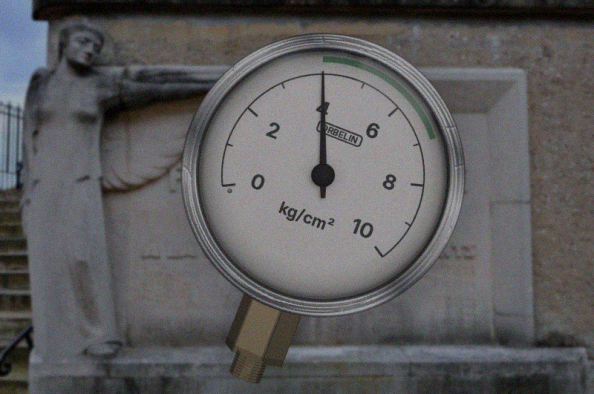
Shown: 4
